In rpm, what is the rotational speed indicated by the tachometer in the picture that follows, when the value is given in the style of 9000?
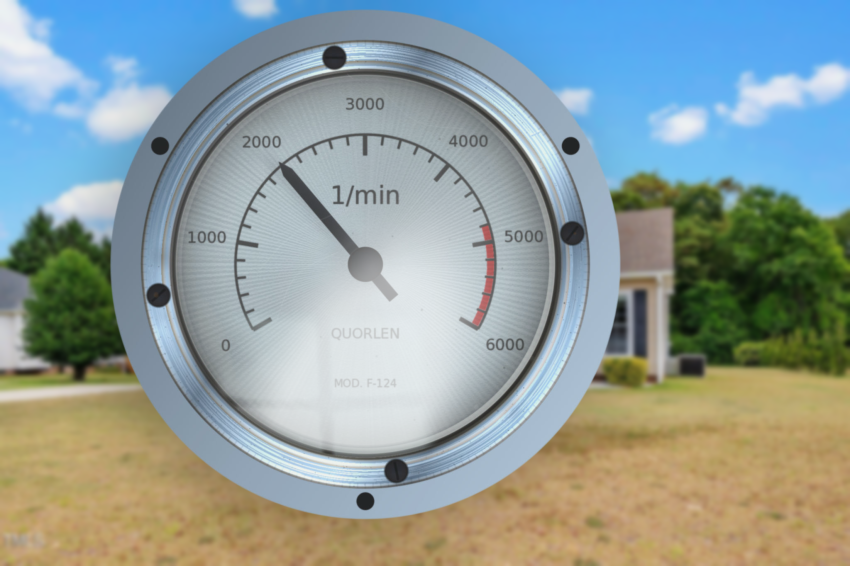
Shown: 2000
